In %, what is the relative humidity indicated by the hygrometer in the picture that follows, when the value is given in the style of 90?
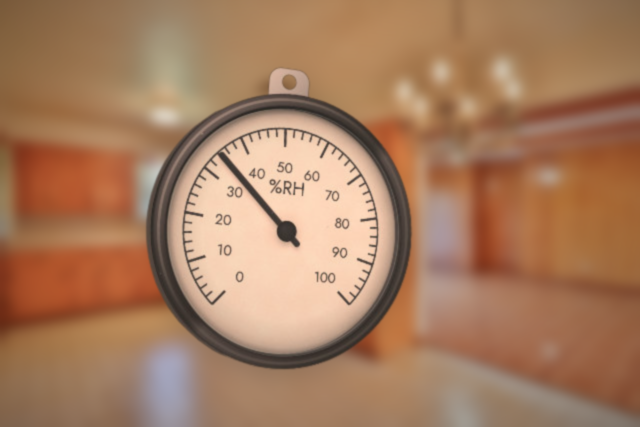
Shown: 34
